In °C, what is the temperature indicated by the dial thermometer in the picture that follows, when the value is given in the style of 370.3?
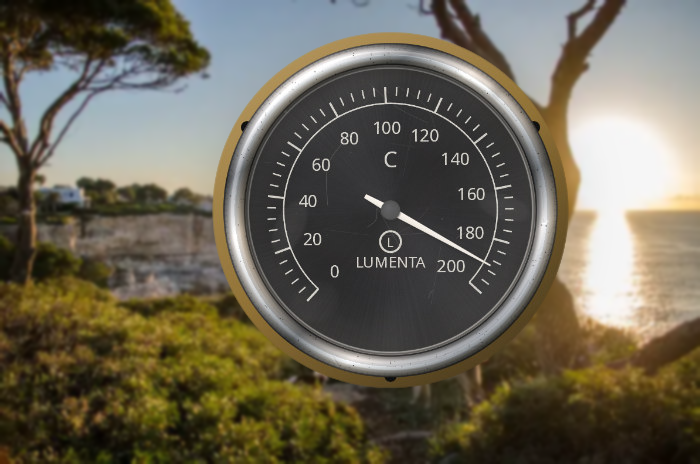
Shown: 190
